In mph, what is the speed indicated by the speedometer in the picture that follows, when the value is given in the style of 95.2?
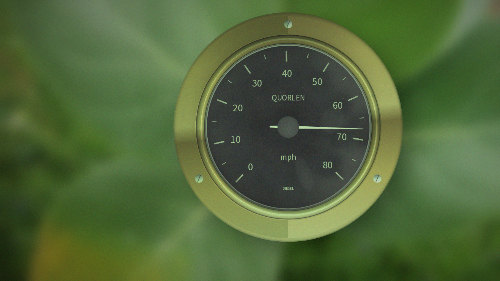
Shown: 67.5
